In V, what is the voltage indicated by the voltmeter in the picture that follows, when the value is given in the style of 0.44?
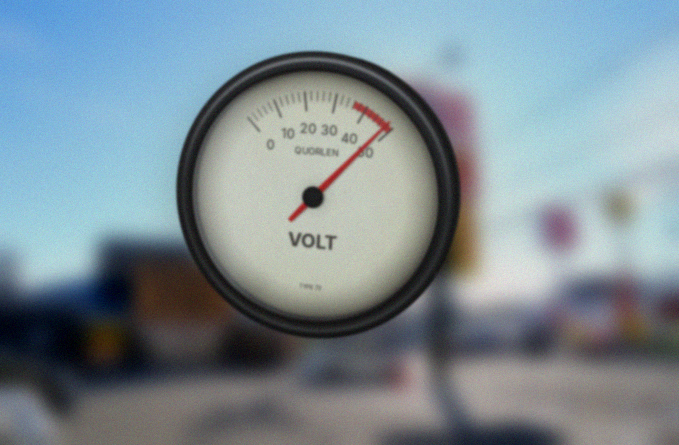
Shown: 48
